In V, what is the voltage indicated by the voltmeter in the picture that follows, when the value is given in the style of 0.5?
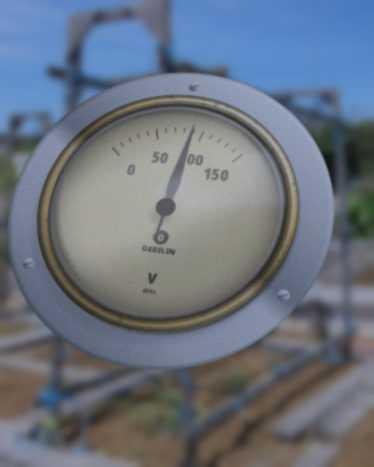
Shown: 90
